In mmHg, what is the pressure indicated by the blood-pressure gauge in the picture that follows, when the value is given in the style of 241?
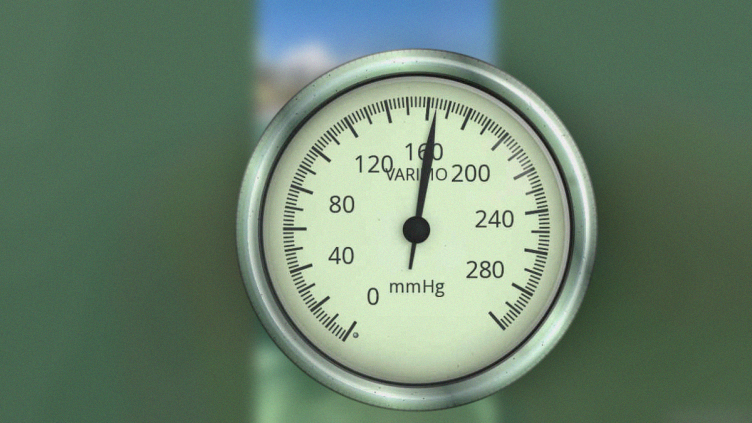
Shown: 164
